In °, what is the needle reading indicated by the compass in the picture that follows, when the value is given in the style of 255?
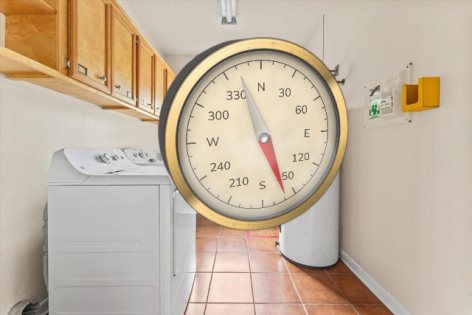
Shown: 160
